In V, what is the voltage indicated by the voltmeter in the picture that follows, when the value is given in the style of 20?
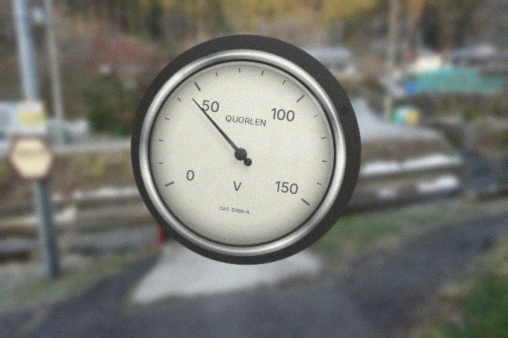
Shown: 45
